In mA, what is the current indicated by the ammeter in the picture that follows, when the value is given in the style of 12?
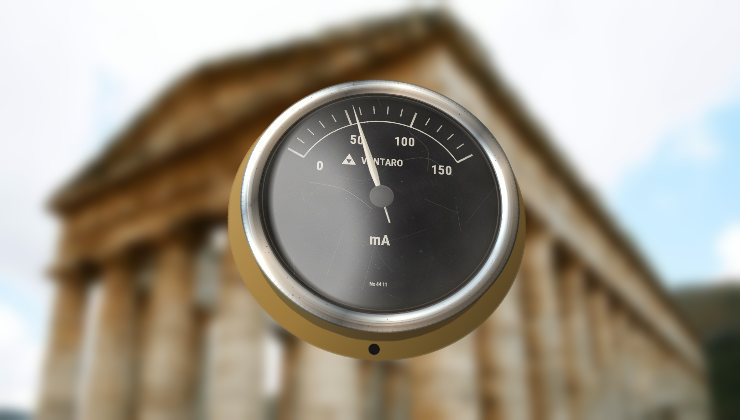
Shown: 55
